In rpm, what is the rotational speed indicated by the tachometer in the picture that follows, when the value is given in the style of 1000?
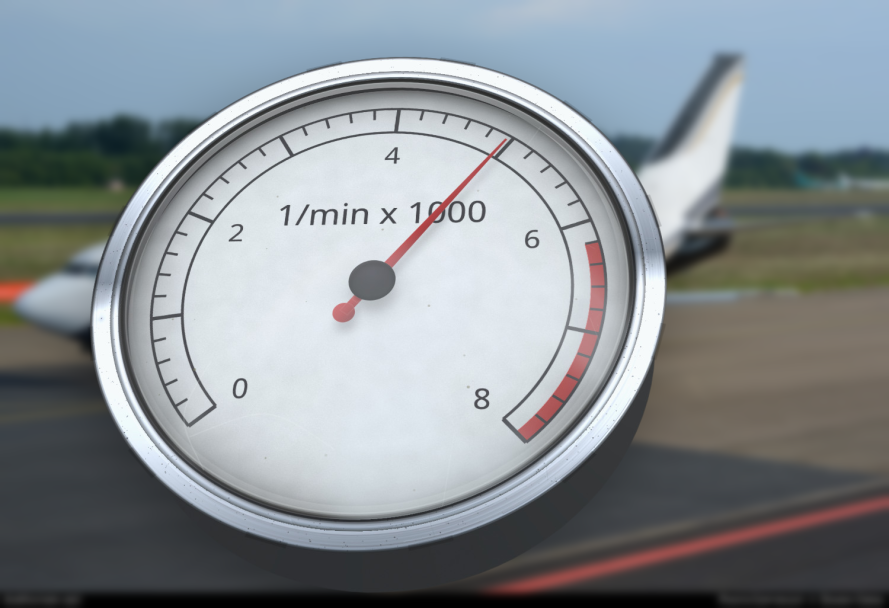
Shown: 5000
